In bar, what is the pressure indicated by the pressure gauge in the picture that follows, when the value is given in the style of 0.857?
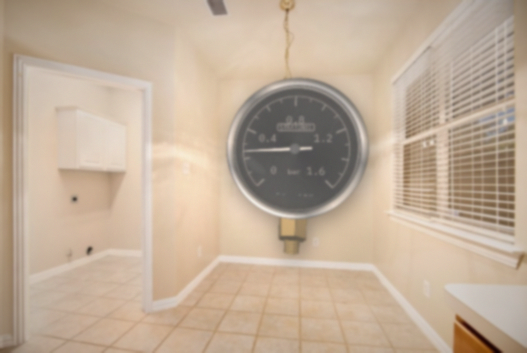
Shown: 0.25
